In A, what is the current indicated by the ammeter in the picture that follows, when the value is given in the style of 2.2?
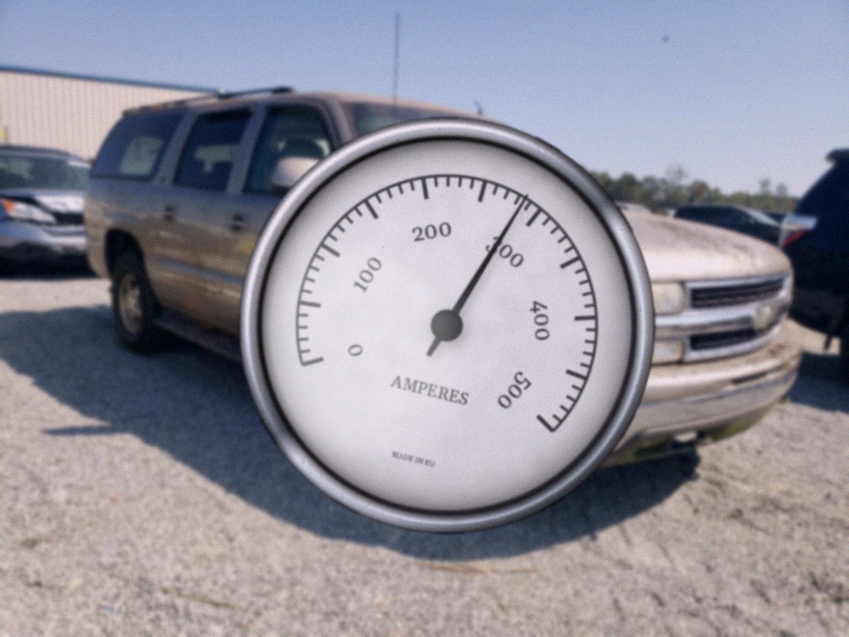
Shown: 285
